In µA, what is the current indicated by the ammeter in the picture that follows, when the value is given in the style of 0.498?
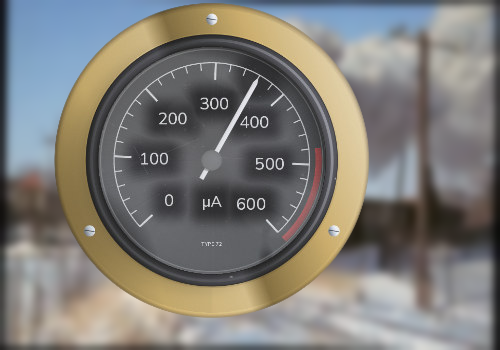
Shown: 360
